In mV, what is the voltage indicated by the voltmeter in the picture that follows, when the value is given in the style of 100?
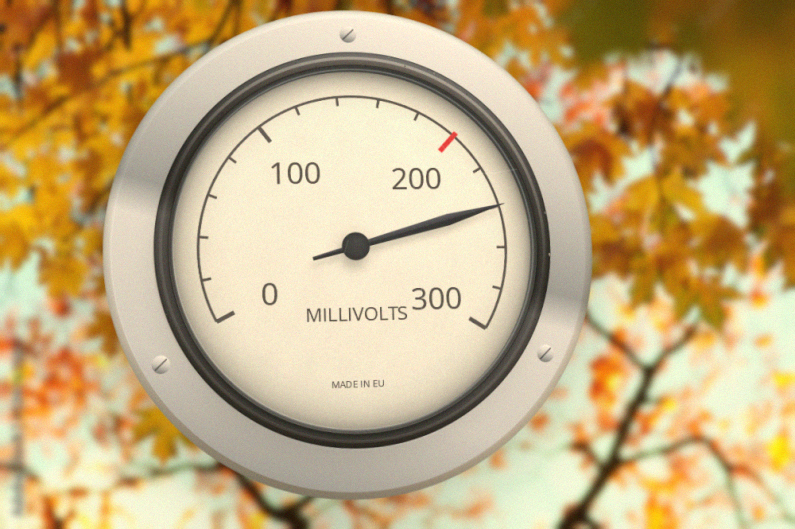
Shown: 240
